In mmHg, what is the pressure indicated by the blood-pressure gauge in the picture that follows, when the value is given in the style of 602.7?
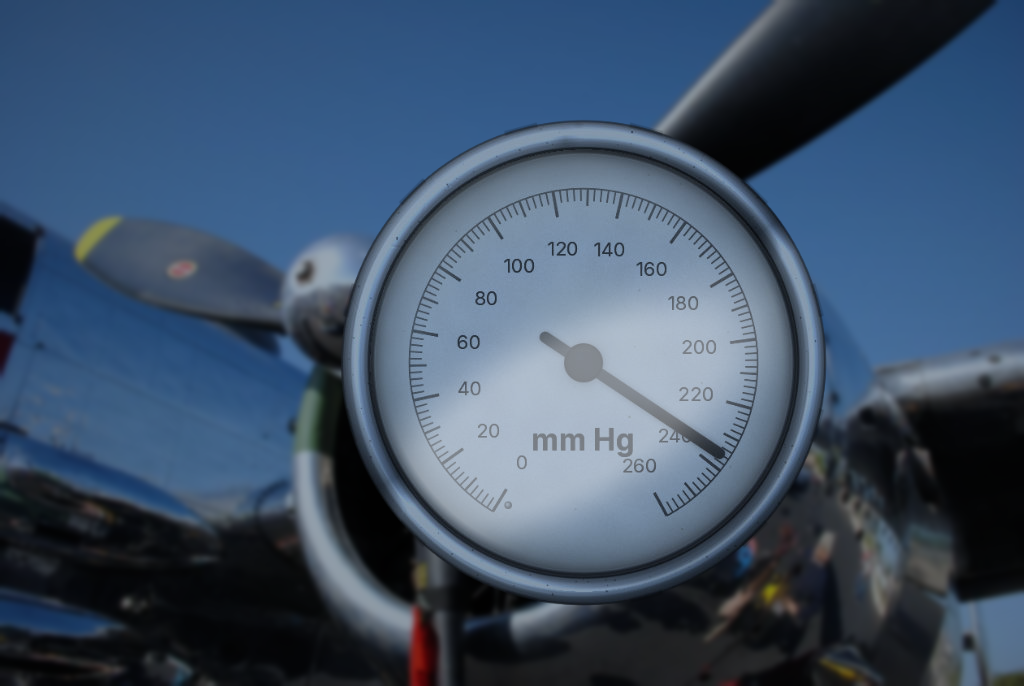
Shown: 236
